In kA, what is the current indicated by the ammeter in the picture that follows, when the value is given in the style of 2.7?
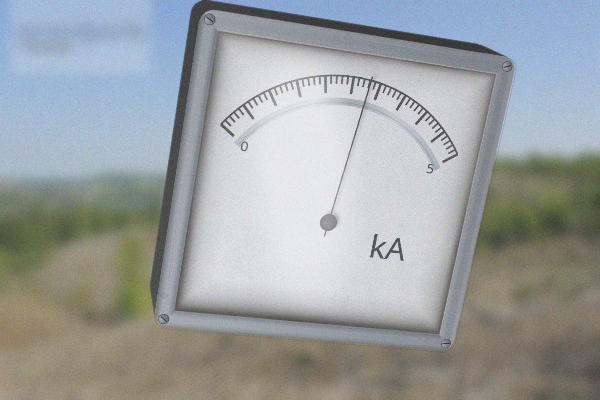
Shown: 2.8
